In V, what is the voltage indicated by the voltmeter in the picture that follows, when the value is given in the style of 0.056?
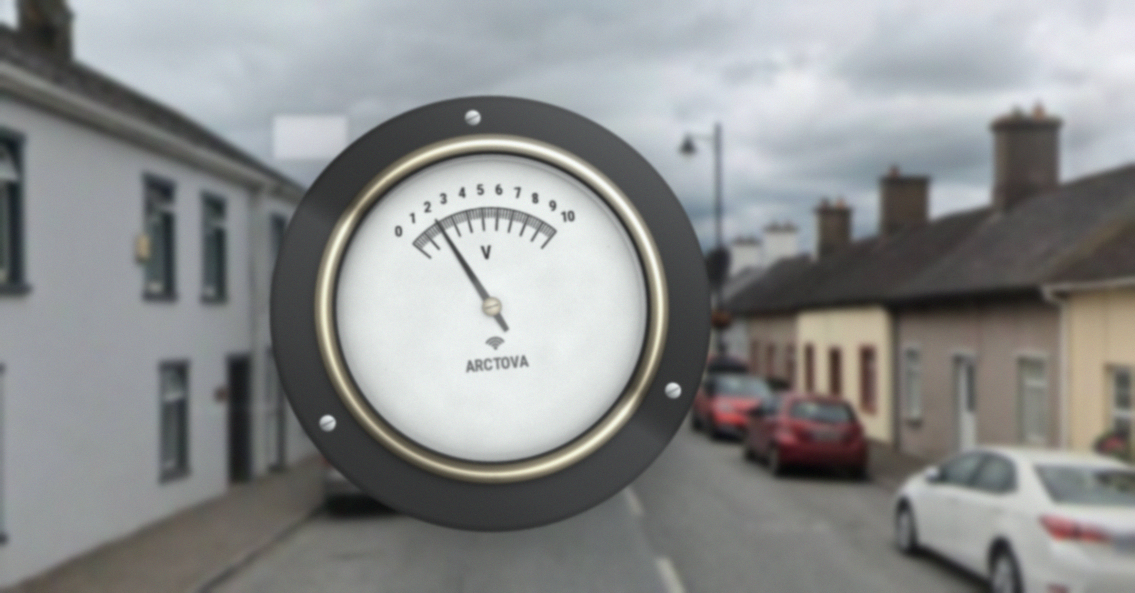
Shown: 2
